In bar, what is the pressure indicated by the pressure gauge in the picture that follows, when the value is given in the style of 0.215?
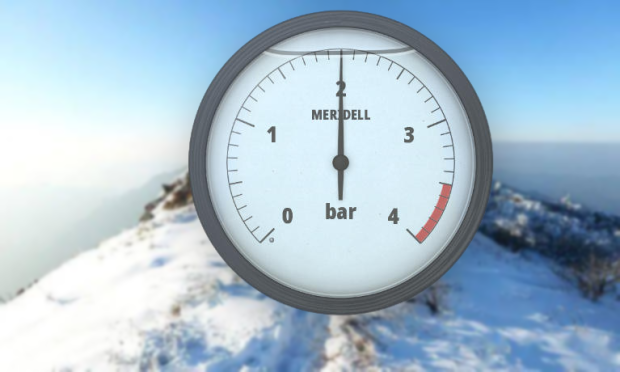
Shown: 2
